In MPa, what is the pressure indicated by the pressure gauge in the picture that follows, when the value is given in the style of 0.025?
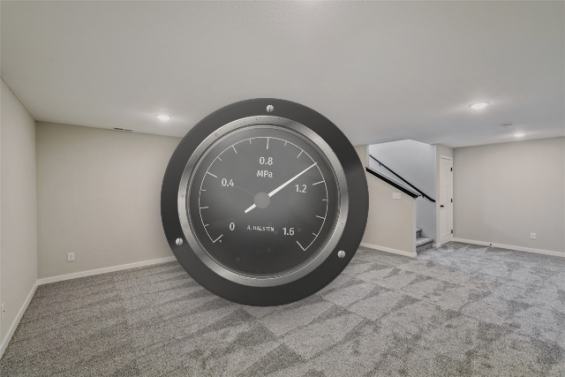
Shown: 1.1
